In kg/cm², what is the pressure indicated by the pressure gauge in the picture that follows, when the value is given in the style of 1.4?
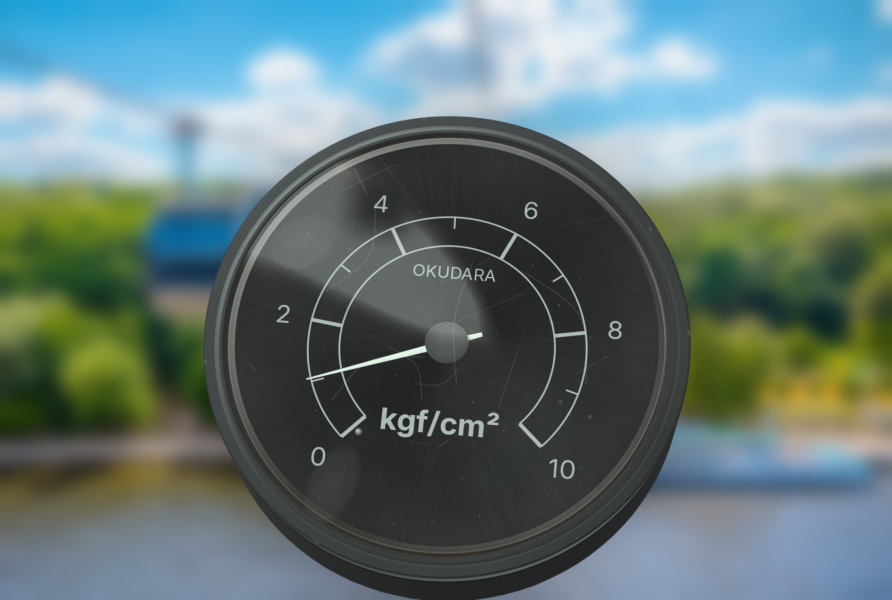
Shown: 1
